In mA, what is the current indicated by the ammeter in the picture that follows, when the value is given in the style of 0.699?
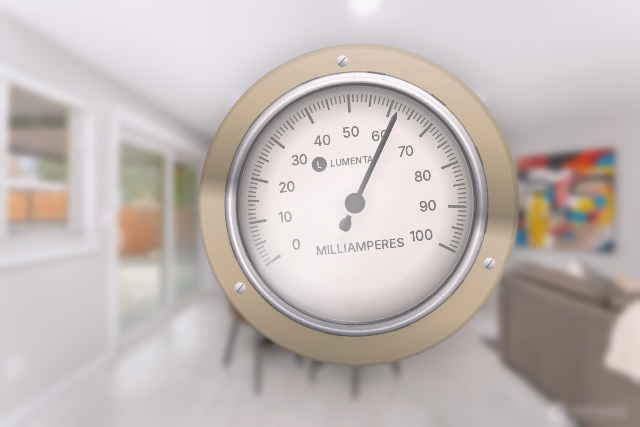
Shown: 62
